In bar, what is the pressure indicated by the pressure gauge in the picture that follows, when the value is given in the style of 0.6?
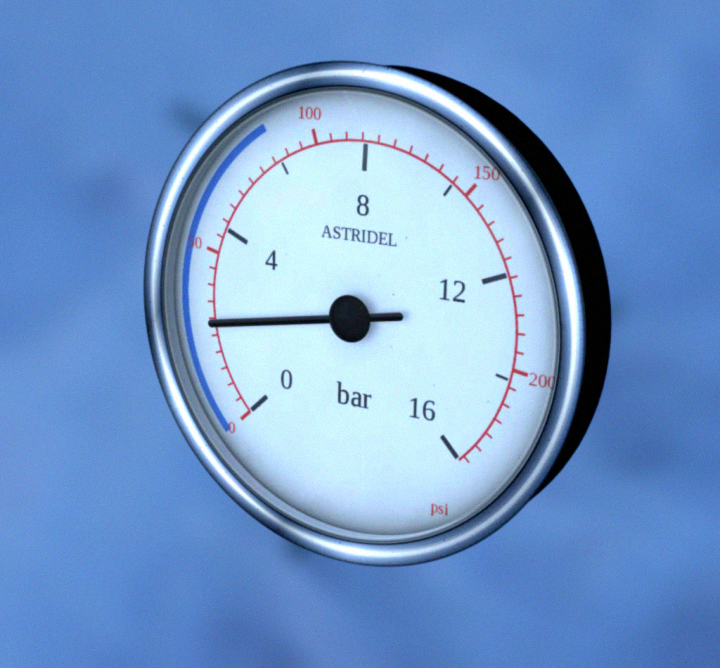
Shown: 2
